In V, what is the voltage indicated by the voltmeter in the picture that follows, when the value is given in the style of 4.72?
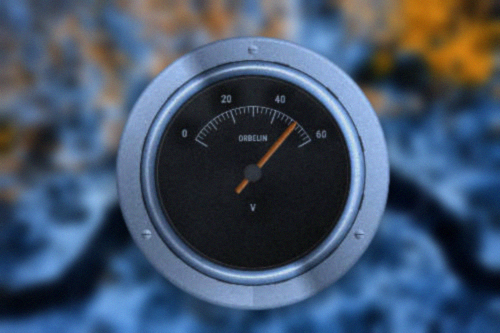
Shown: 50
